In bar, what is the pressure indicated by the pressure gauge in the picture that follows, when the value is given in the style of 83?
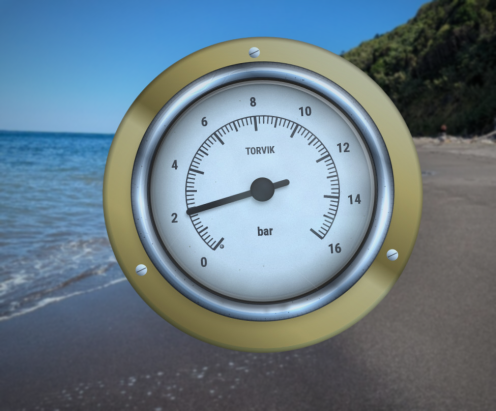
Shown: 2
